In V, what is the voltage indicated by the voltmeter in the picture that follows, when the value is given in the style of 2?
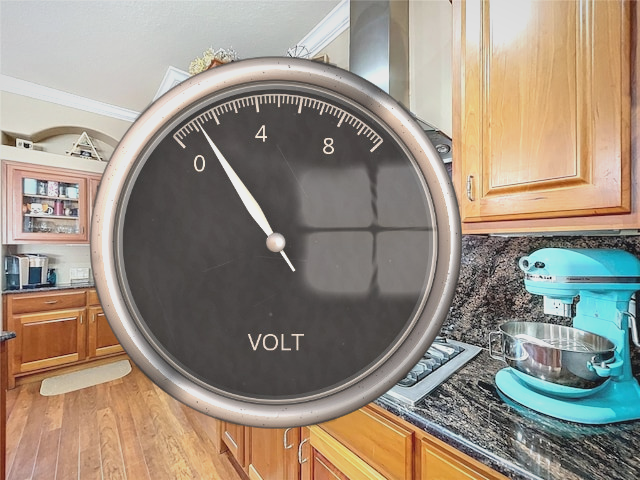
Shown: 1.2
